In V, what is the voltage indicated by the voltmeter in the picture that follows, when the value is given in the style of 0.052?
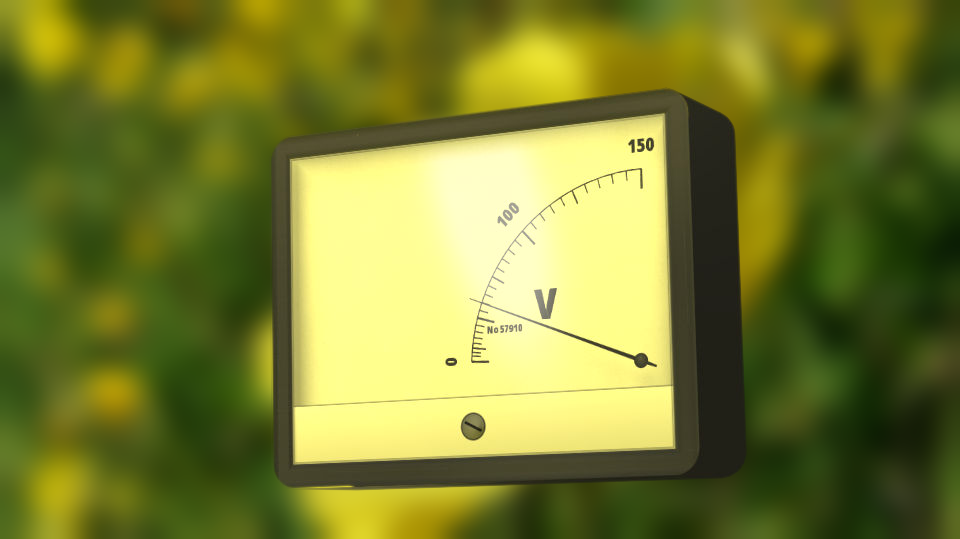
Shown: 60
